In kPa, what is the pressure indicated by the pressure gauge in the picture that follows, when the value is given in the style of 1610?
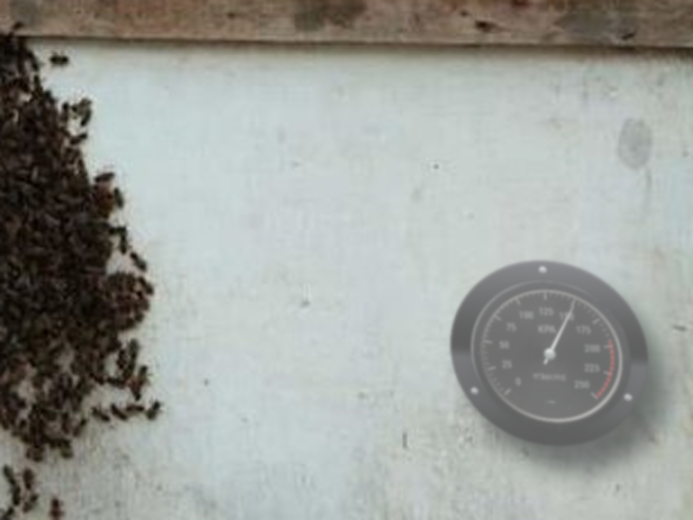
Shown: 150
